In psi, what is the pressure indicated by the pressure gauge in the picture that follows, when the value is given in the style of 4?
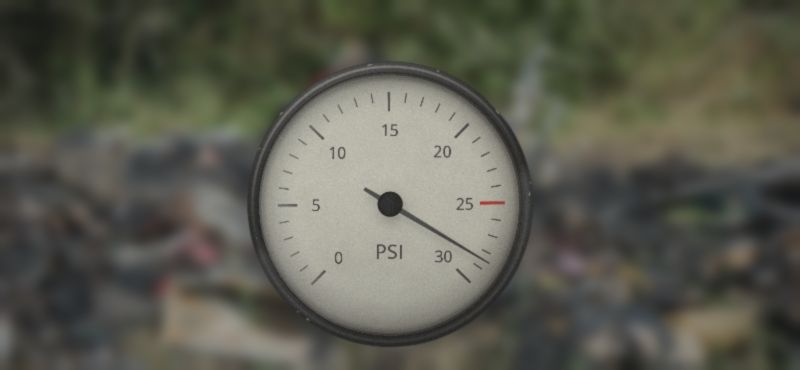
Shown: 28.5
